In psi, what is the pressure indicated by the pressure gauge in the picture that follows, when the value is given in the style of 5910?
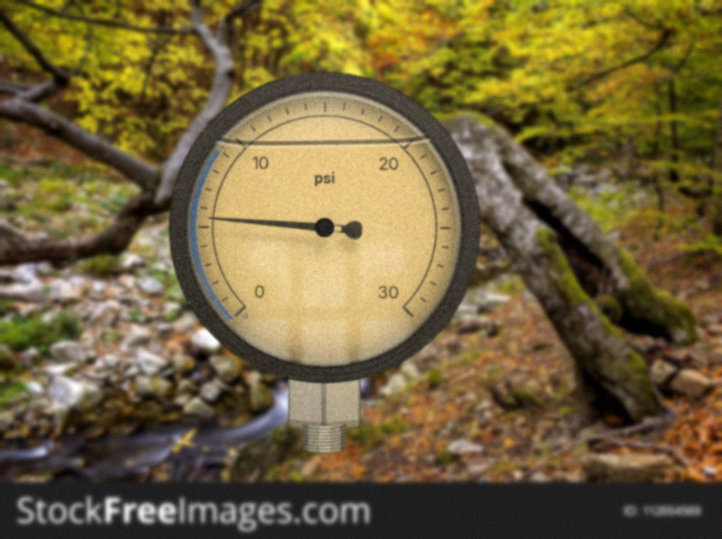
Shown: 5.5
